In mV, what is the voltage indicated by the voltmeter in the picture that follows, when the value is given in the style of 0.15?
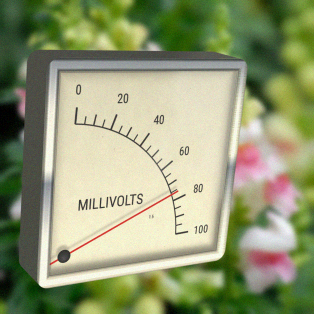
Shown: 75
